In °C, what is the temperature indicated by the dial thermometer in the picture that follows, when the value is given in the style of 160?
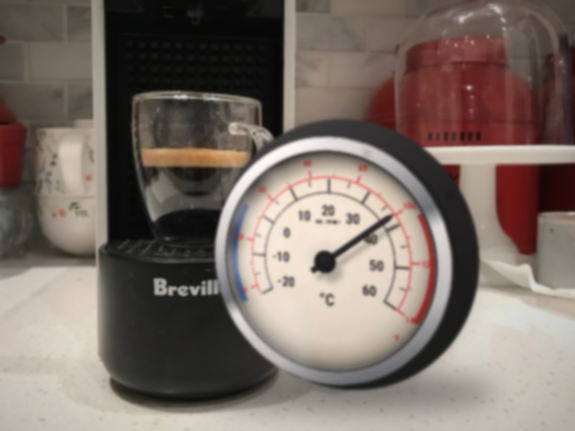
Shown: 37.5
